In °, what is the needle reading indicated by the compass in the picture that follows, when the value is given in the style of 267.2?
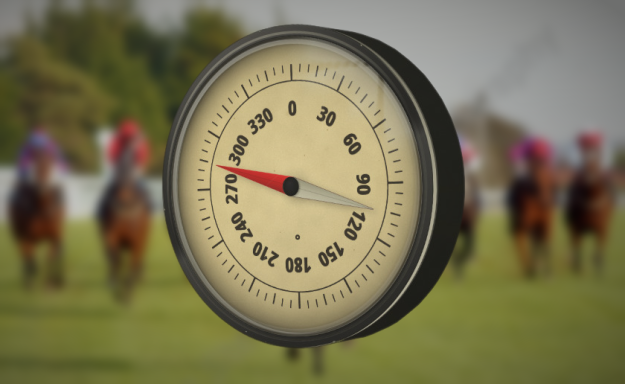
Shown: 285
